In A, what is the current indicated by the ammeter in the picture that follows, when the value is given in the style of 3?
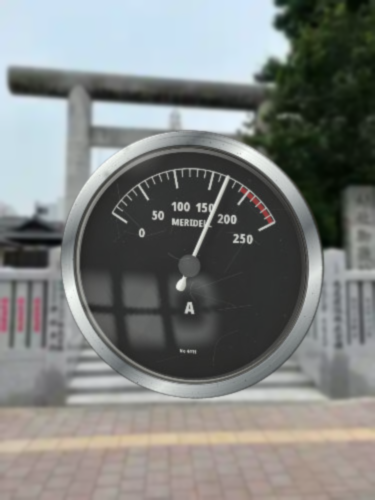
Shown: 170
